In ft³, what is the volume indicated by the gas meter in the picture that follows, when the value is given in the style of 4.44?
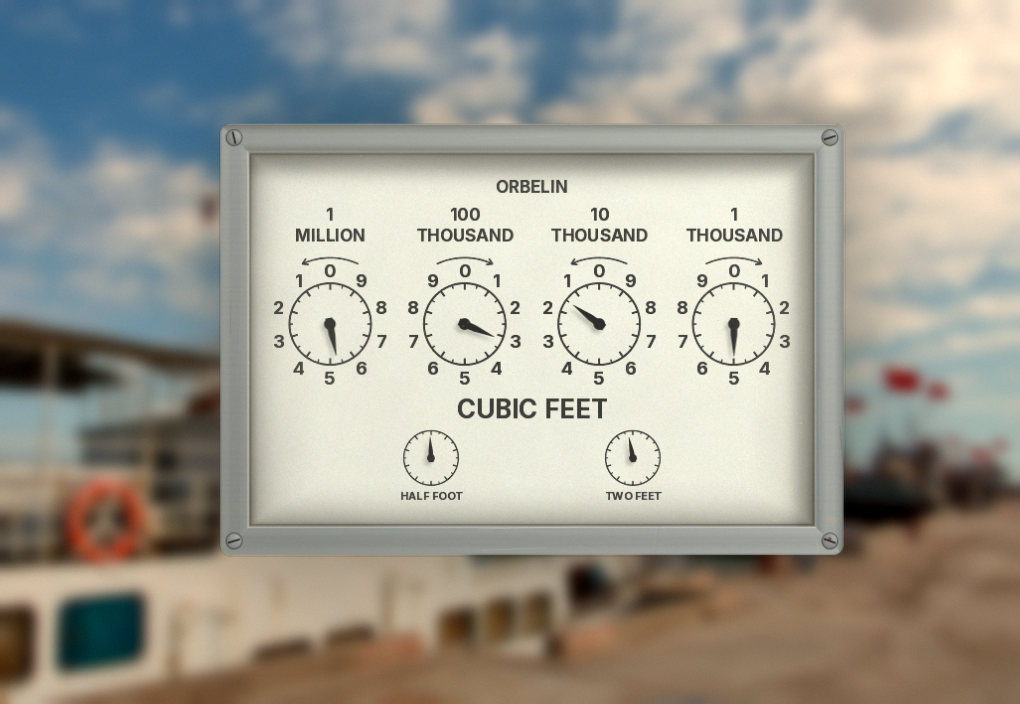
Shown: 531500
